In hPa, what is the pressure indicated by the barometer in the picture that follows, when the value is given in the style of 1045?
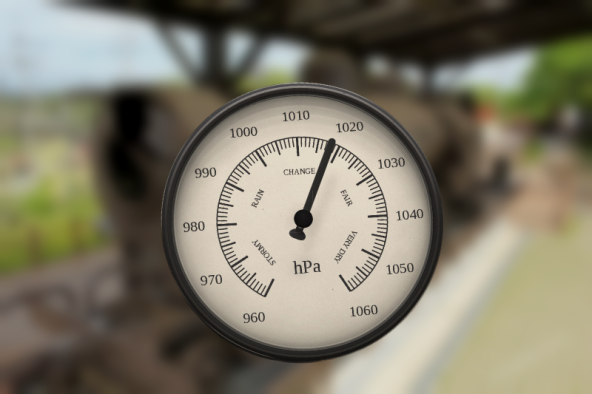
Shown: 1018
